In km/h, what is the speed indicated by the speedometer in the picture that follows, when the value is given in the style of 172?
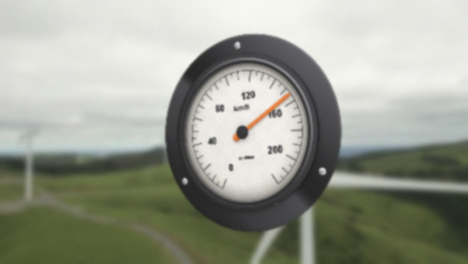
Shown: 155
